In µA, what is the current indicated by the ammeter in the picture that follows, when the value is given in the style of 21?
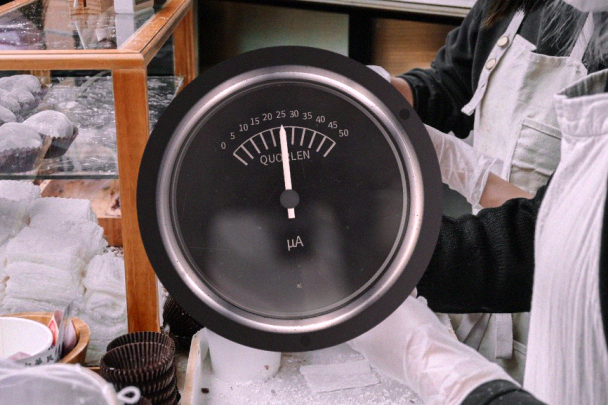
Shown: 25
